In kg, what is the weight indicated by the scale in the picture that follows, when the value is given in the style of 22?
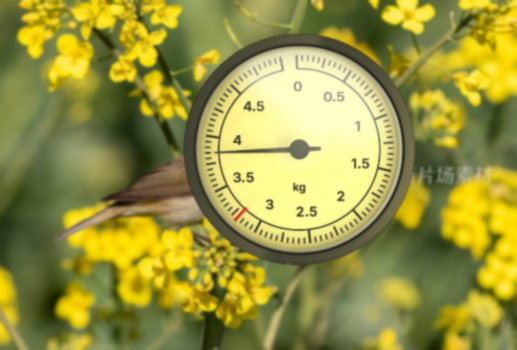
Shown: 3.85
